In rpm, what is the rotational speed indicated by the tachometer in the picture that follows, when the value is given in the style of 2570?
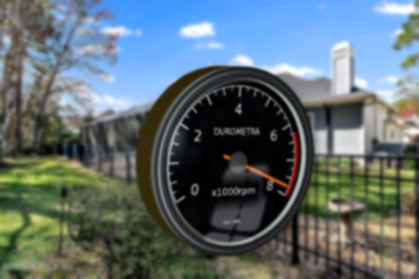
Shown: 7750
